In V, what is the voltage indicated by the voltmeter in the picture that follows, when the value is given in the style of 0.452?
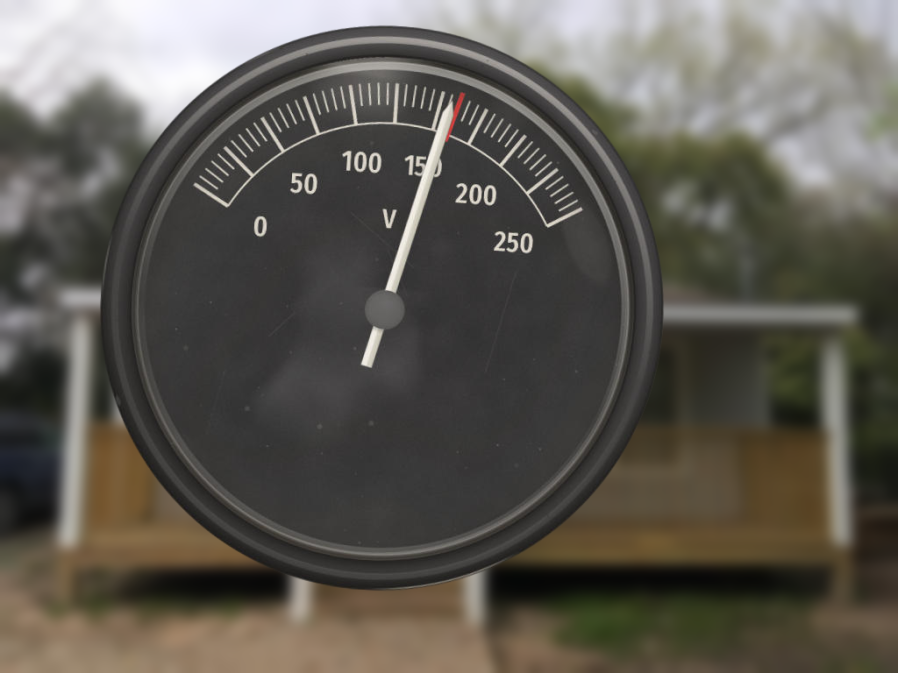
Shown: 155
